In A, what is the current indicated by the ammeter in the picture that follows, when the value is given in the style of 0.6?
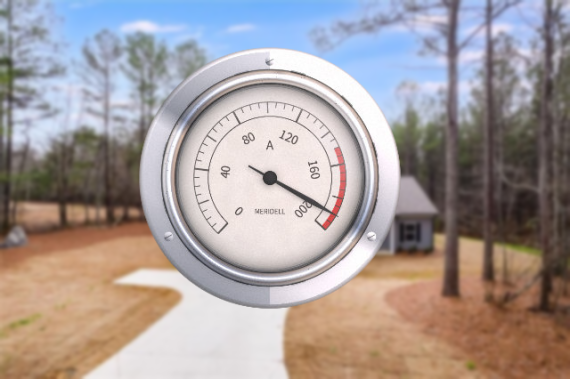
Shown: 190
